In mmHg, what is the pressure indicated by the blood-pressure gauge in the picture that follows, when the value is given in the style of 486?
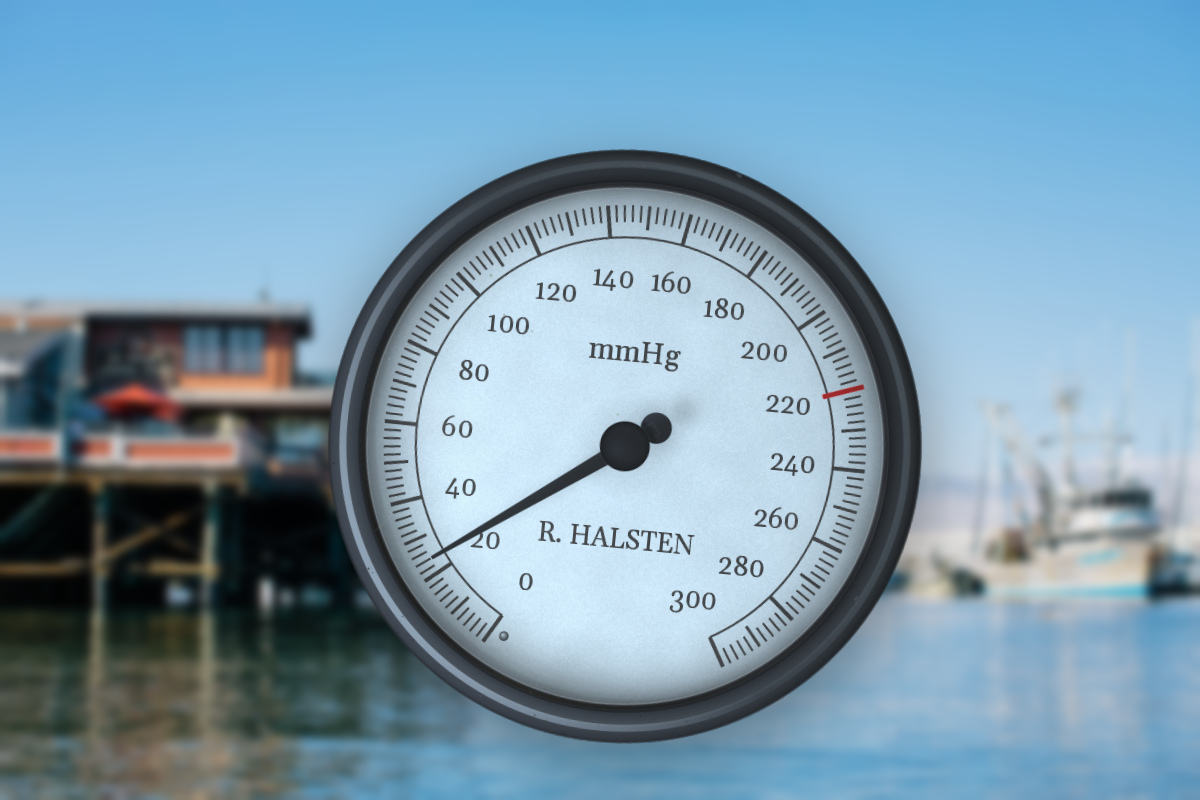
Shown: 24
